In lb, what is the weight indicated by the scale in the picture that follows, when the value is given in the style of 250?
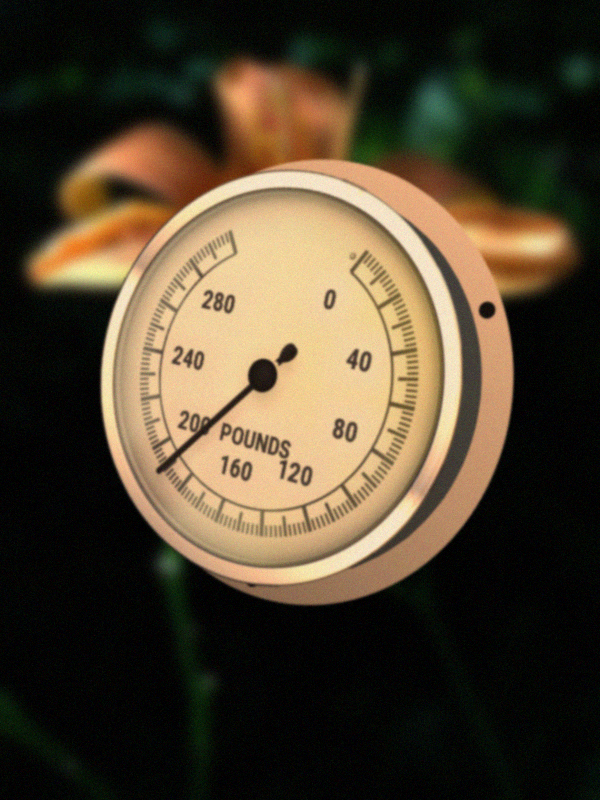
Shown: 190
